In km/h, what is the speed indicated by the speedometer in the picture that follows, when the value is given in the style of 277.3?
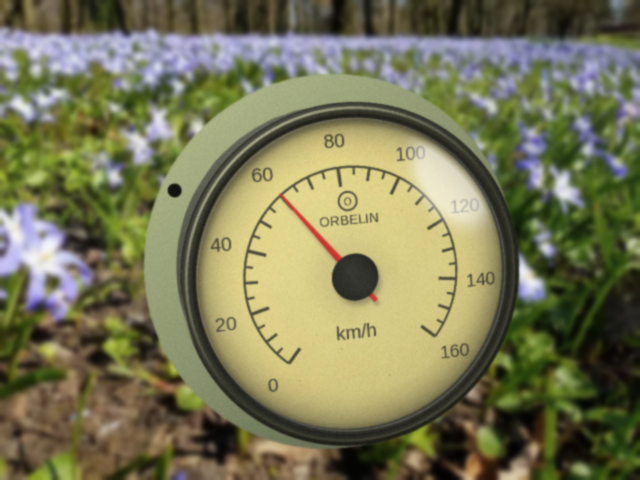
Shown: 60
